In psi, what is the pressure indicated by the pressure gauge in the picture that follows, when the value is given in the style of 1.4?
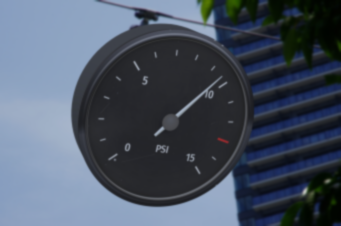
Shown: 9.5
